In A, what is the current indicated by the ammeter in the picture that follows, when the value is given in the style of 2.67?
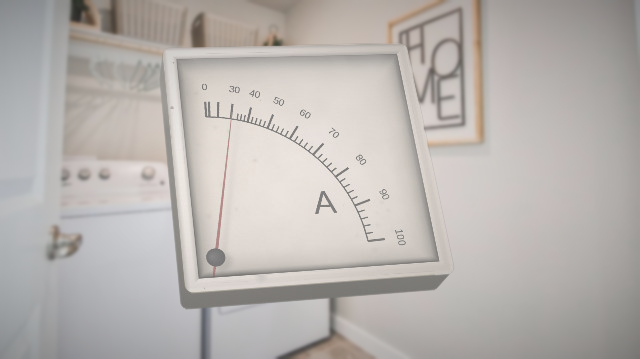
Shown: 30
